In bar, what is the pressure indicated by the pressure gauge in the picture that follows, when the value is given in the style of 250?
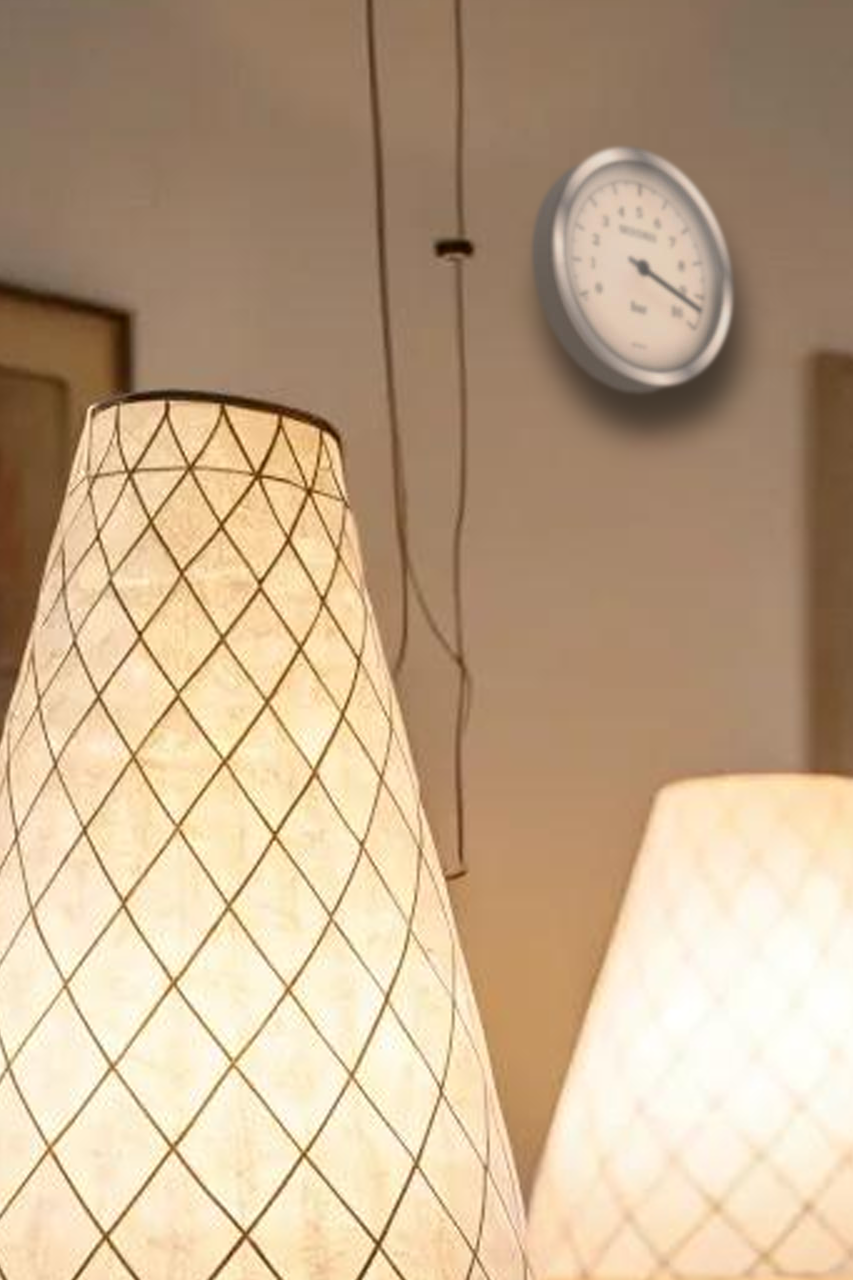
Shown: 9.5
